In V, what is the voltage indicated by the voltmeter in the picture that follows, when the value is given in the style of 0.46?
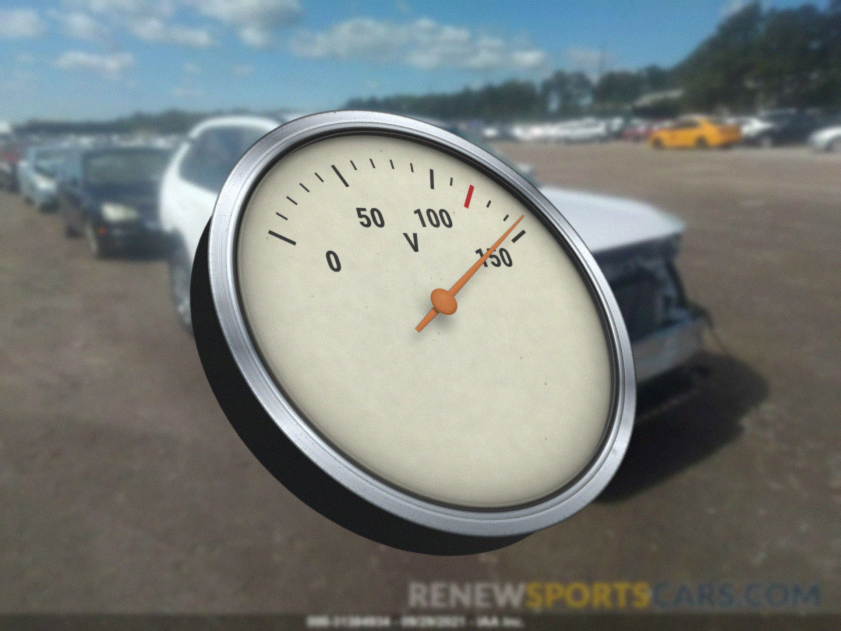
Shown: 145
